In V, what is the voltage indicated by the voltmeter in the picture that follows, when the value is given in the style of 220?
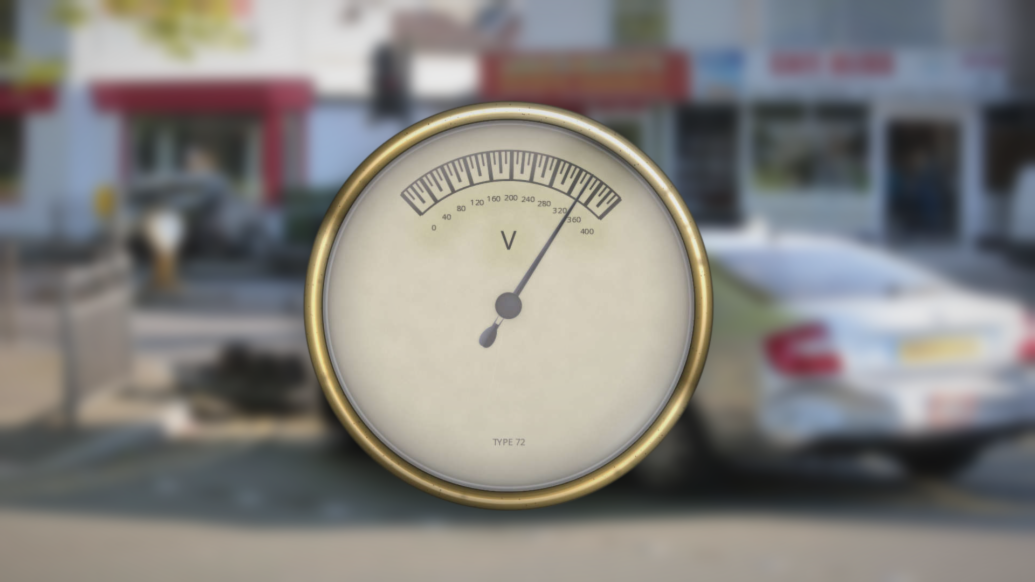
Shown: 340
